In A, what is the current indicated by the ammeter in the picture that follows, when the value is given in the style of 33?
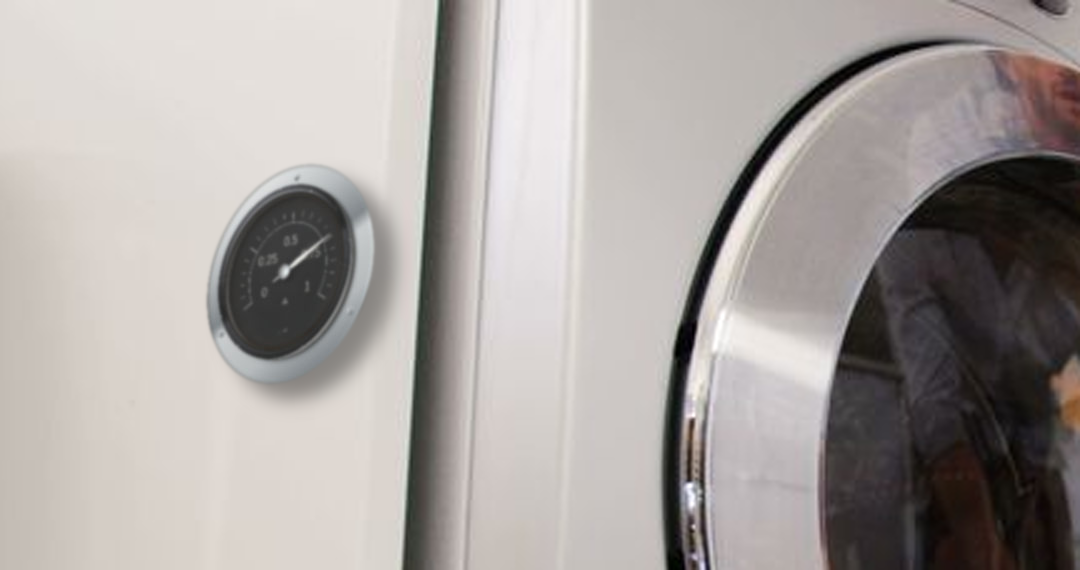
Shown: 0.75
